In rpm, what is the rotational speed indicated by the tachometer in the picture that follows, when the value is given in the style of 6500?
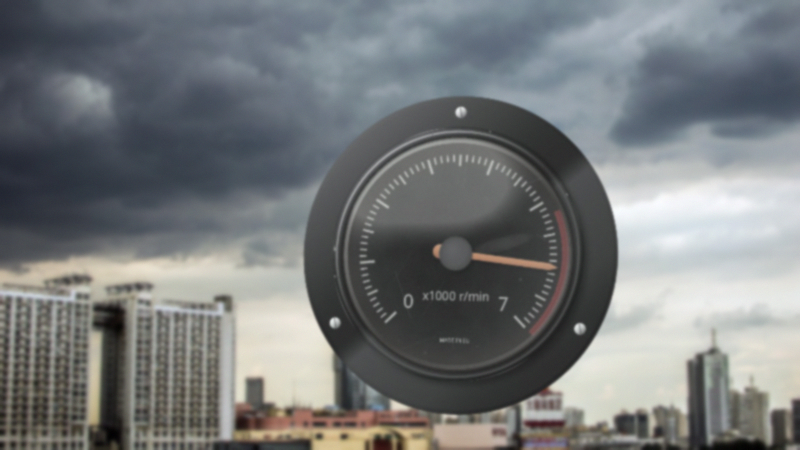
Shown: 6000
